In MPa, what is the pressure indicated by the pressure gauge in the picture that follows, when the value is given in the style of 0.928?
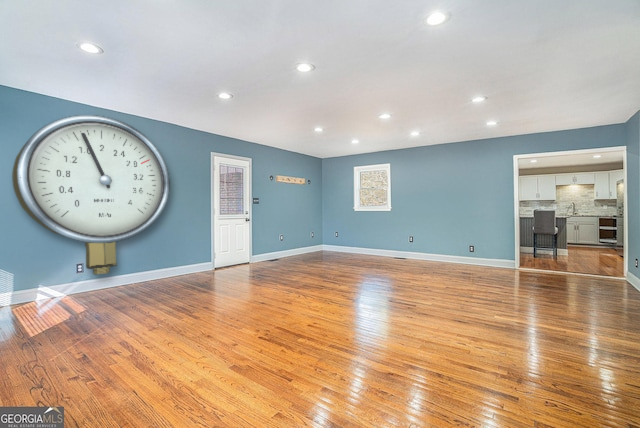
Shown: 1.7
